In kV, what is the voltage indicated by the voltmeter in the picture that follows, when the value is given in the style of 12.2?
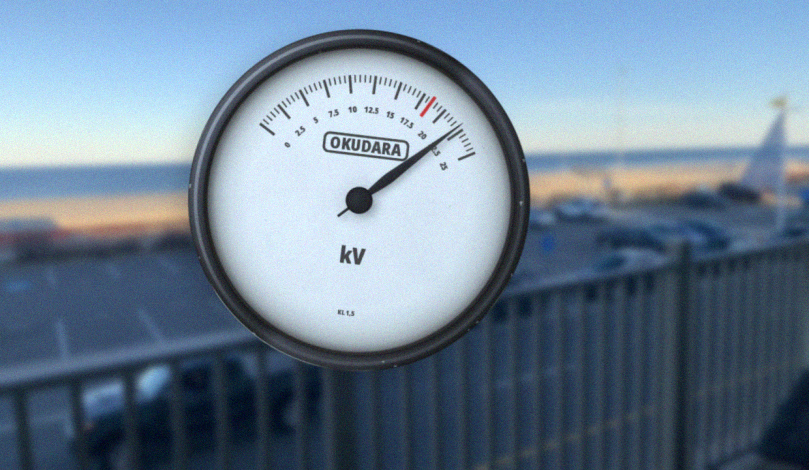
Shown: 22
